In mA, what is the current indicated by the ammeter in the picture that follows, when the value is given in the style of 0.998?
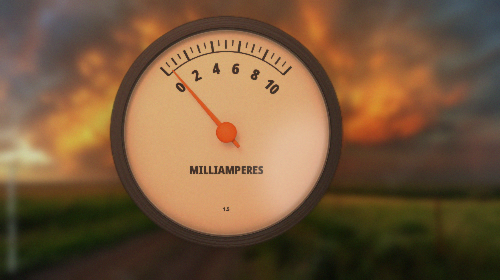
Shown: 0.5
